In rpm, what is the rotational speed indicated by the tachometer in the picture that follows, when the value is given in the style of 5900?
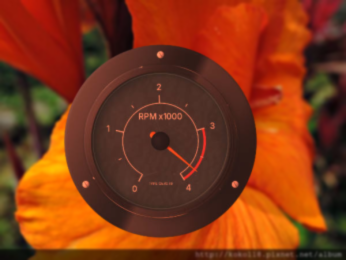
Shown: 3750
